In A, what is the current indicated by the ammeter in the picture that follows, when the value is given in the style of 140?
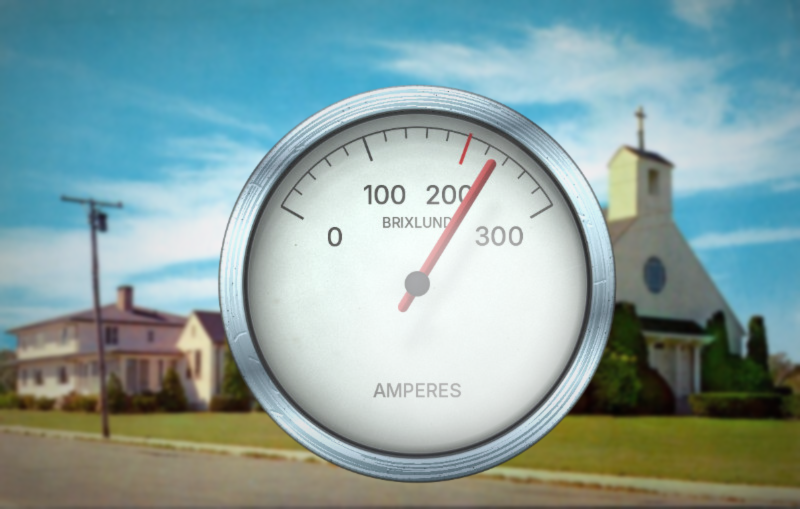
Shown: 230
